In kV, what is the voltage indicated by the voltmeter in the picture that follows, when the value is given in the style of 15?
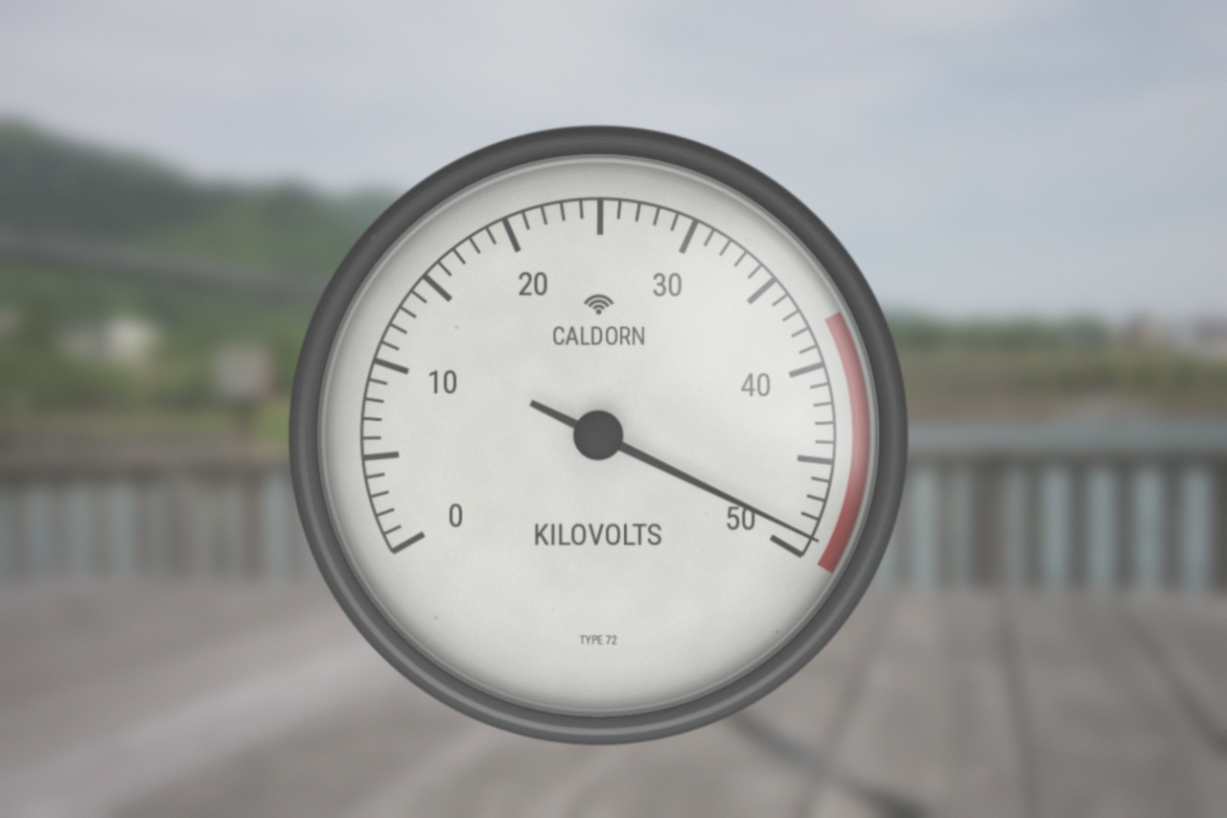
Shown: 49
